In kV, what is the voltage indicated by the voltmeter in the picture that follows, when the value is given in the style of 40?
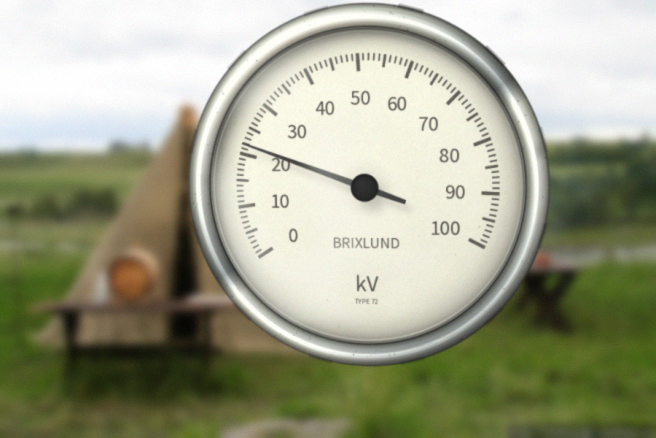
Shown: 22
